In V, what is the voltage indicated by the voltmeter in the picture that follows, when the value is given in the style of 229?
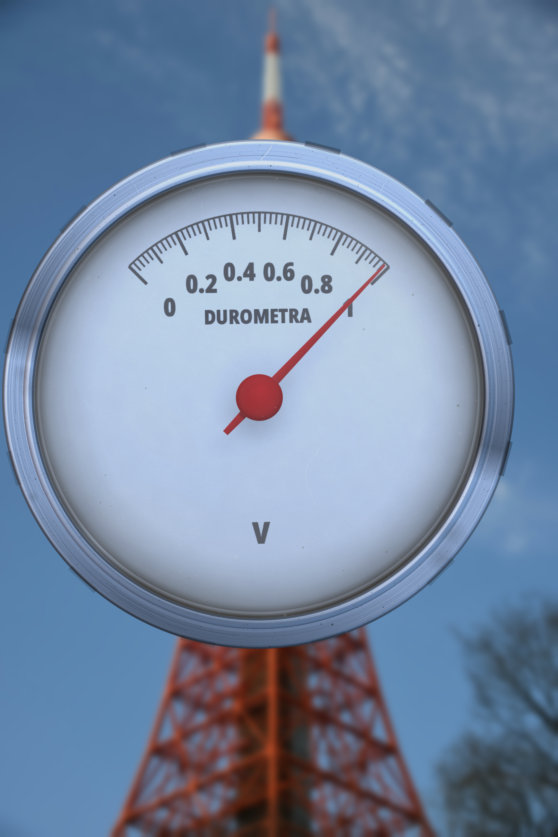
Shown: 0.98
